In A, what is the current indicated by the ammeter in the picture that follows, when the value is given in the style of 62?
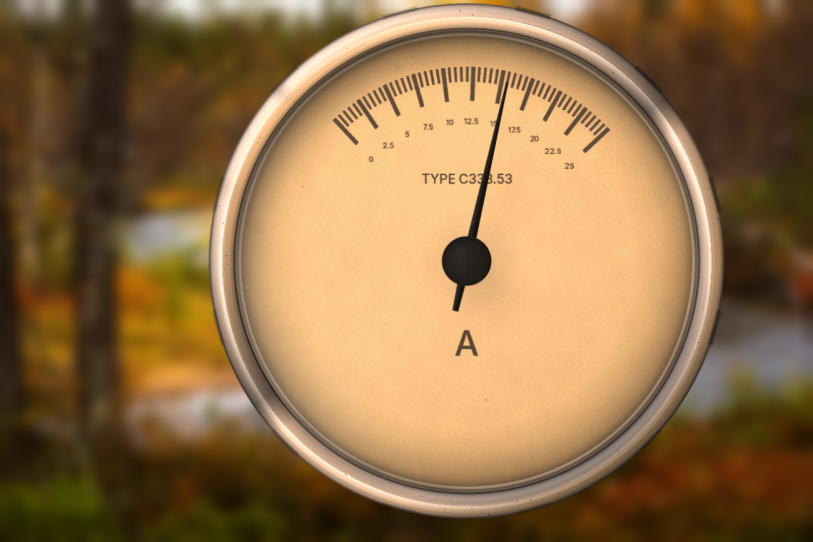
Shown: 15.5
